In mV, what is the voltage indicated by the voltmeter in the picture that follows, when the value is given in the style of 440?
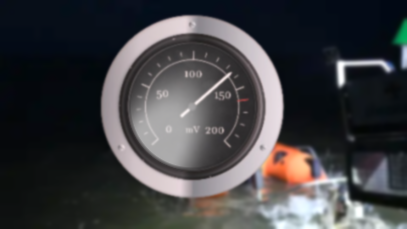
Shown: 135
